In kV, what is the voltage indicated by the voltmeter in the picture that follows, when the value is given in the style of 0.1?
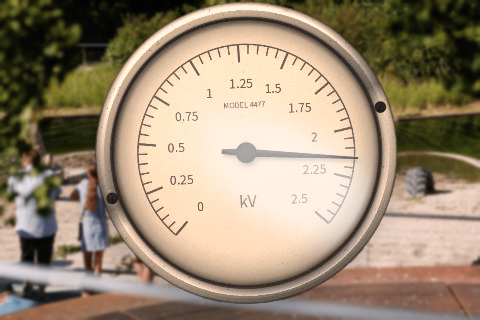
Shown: 2.15
